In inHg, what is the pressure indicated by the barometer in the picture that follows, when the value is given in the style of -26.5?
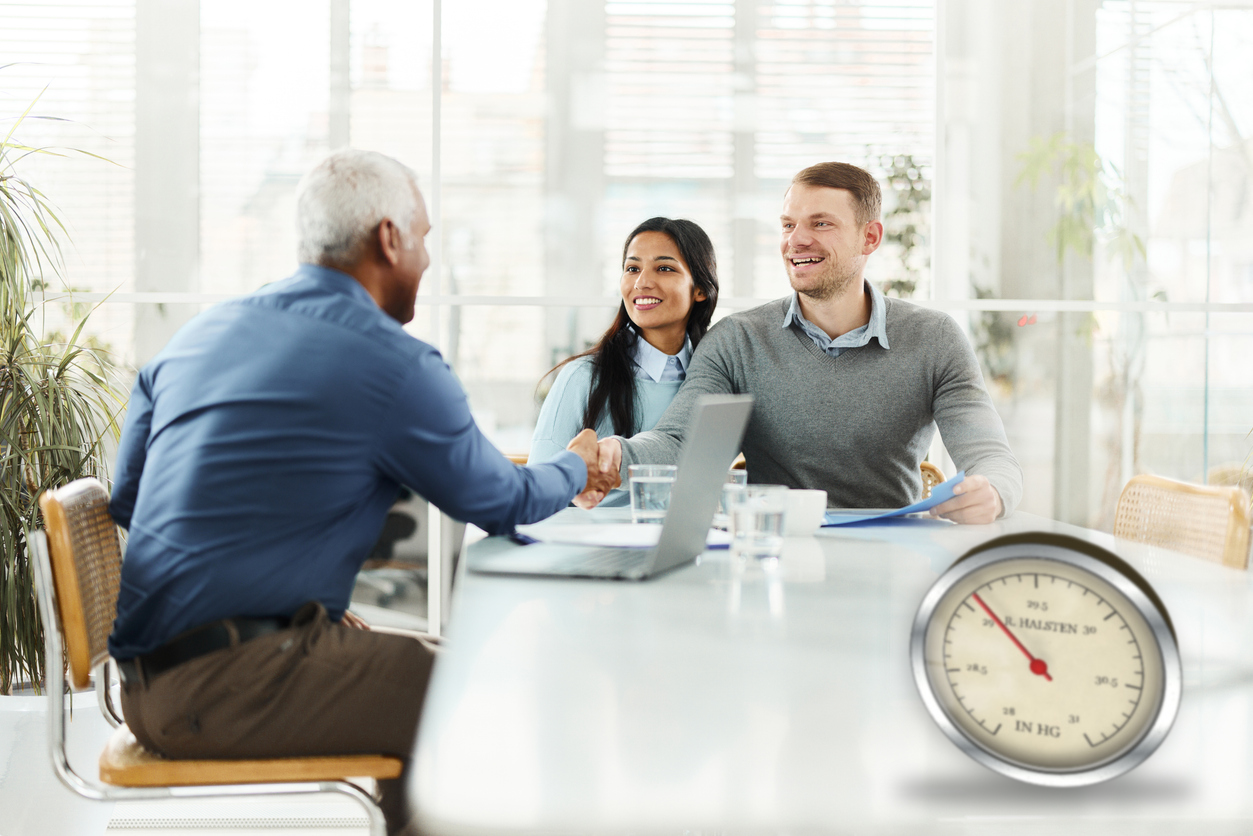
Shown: 29.1
